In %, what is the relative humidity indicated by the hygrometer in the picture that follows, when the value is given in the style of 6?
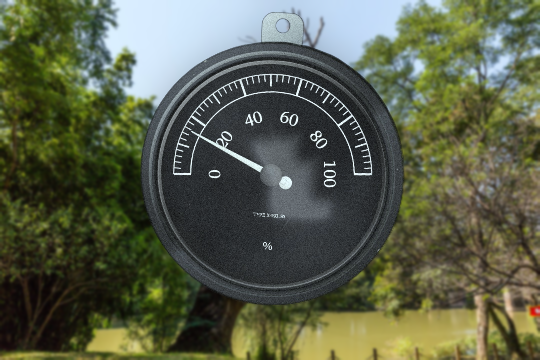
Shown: 16
